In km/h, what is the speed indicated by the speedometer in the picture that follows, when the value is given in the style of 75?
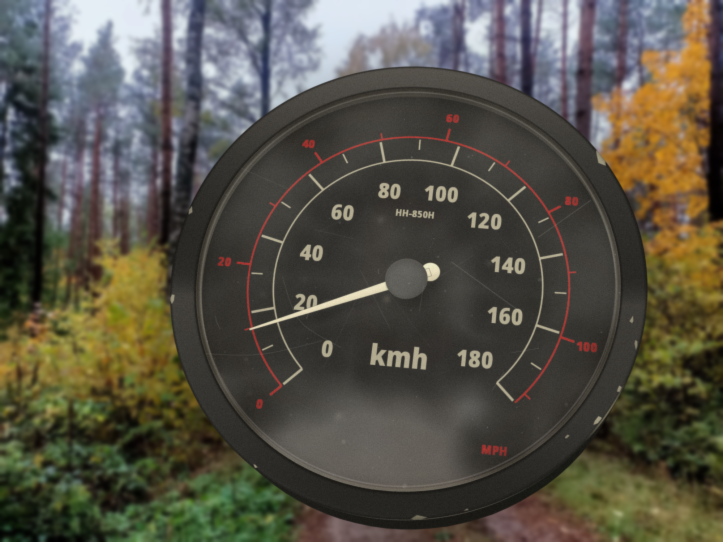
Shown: 15
